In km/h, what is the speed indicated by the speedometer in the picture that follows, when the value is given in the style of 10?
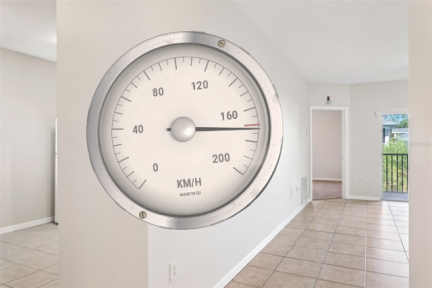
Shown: 172.5
